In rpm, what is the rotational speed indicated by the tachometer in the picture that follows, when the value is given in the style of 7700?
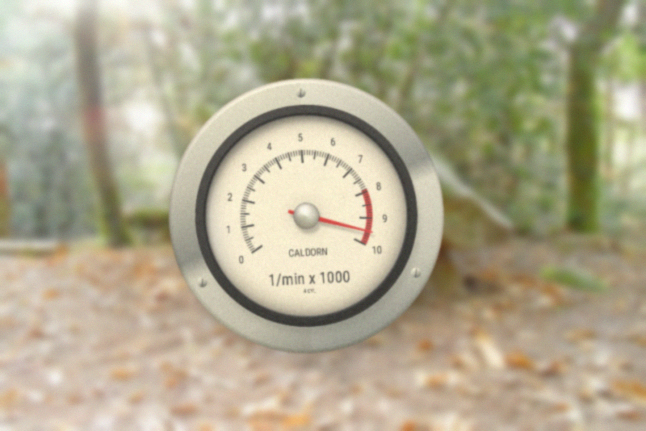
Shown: 9500
